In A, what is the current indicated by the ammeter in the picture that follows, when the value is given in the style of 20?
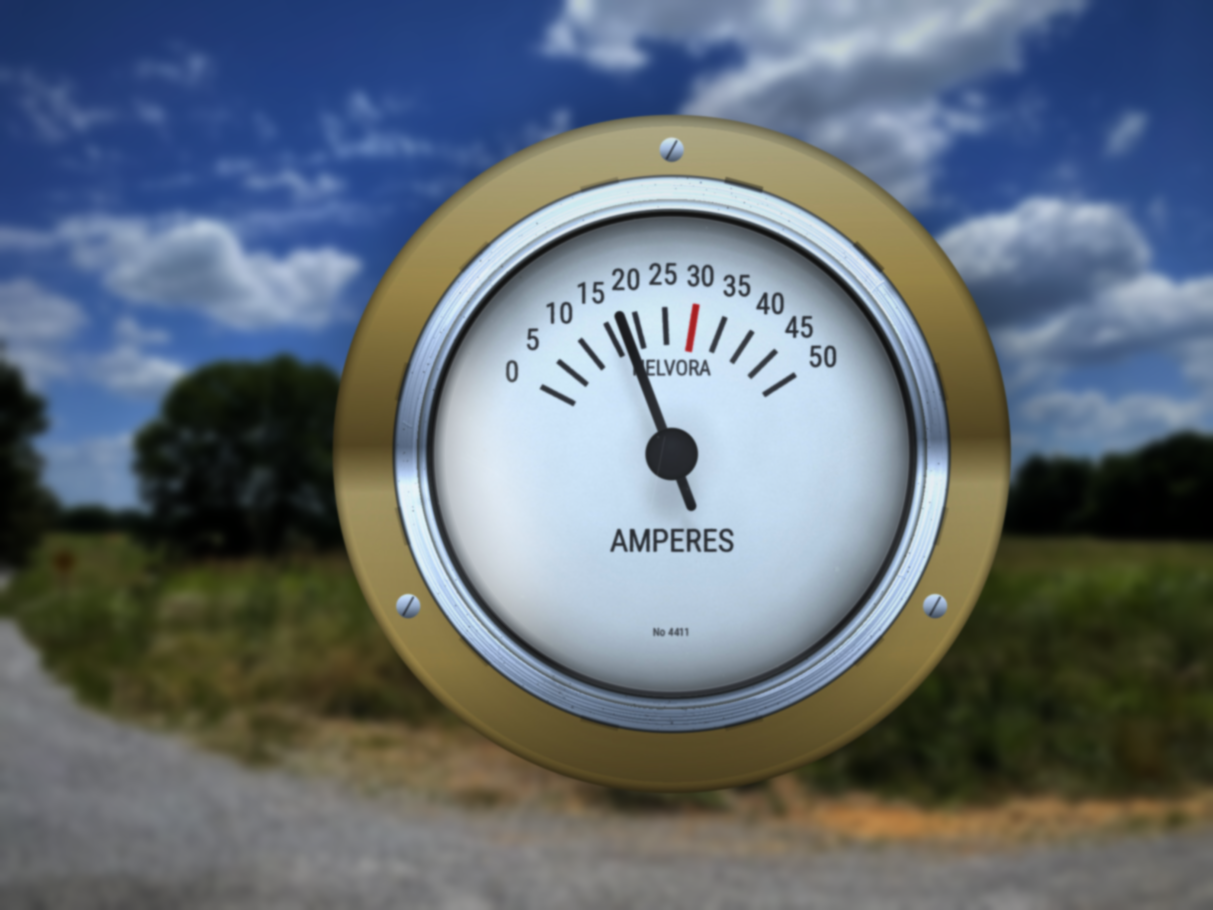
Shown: 17.5
